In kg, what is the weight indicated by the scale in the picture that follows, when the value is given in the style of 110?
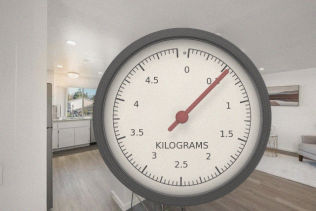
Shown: 0.55
